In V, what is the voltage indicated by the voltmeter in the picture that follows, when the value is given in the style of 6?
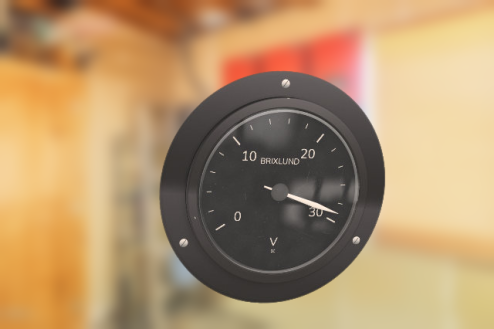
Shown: 29
